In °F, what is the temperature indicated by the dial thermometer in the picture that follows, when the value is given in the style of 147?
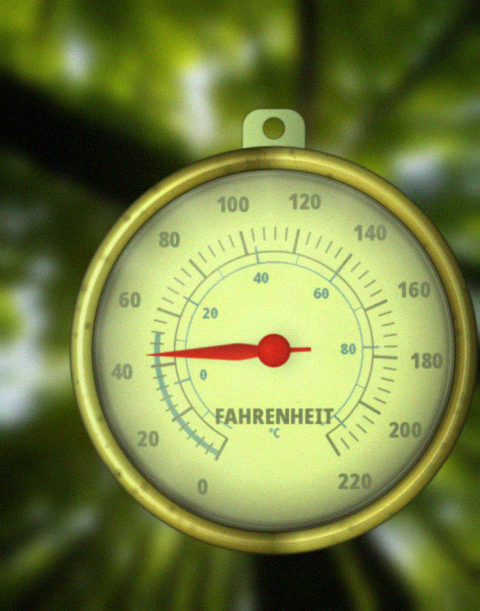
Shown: 44
